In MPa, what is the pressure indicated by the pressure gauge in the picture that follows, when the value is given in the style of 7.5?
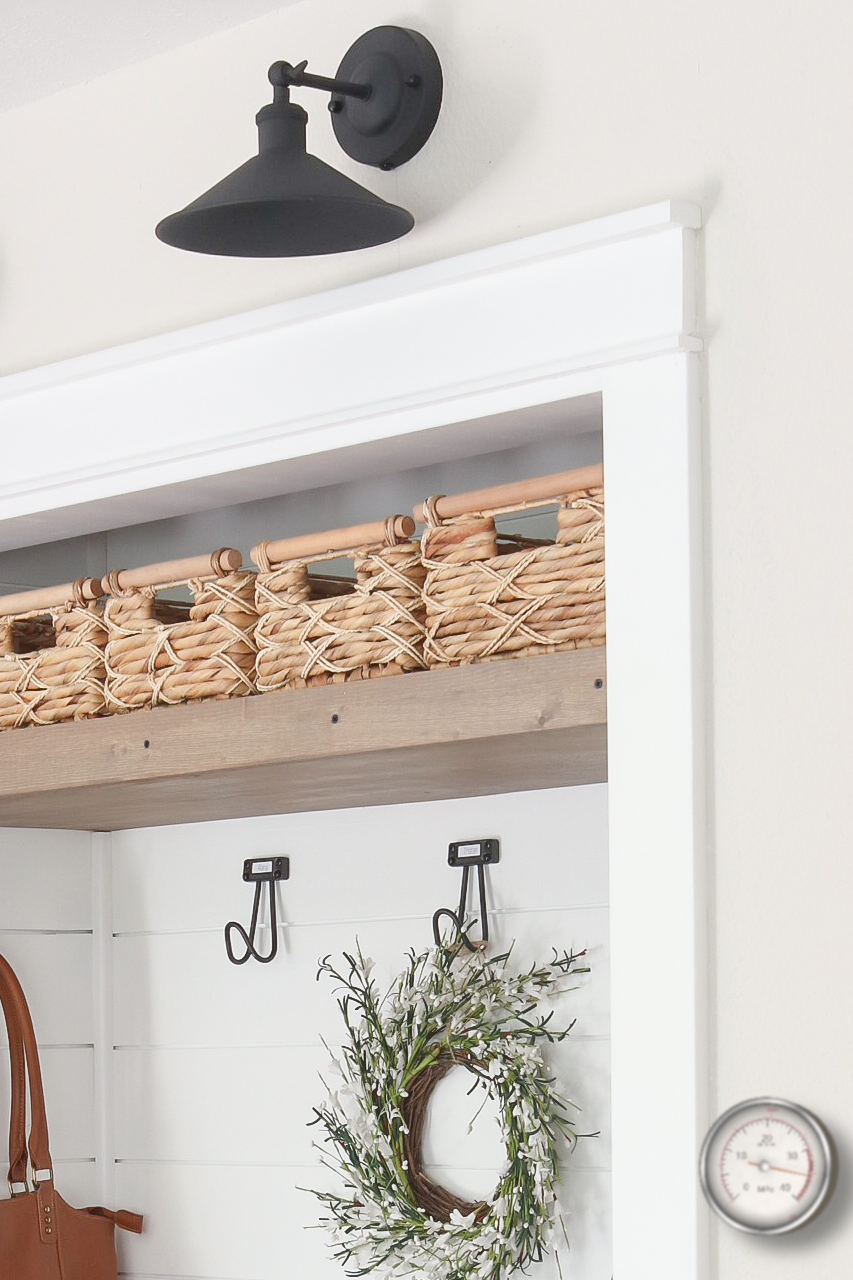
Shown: 35
